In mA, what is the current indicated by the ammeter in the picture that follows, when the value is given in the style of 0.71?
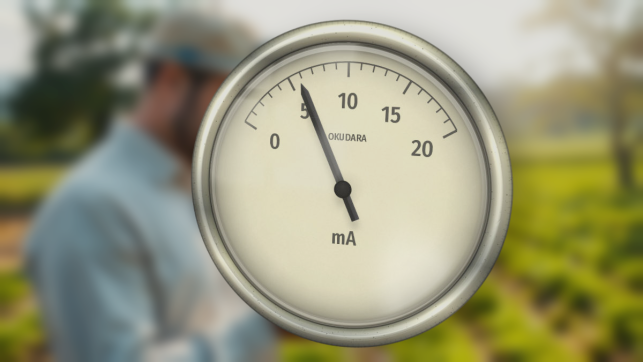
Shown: 6
